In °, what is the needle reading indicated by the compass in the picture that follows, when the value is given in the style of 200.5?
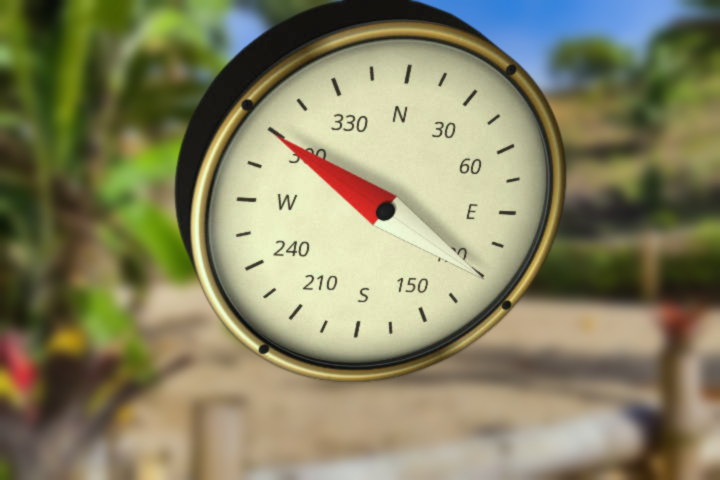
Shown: 300
